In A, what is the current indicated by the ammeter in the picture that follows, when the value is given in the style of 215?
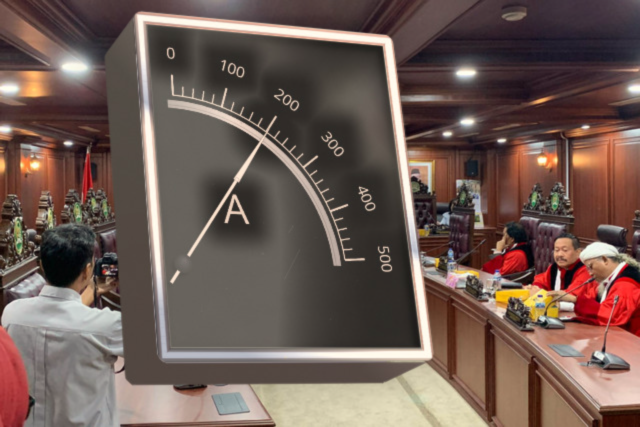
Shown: 200
